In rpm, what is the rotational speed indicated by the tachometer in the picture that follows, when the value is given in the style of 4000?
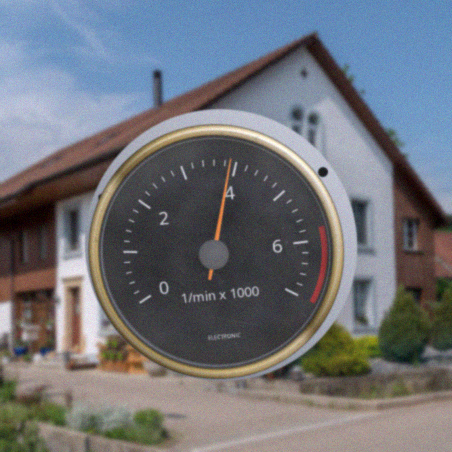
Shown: 3900
